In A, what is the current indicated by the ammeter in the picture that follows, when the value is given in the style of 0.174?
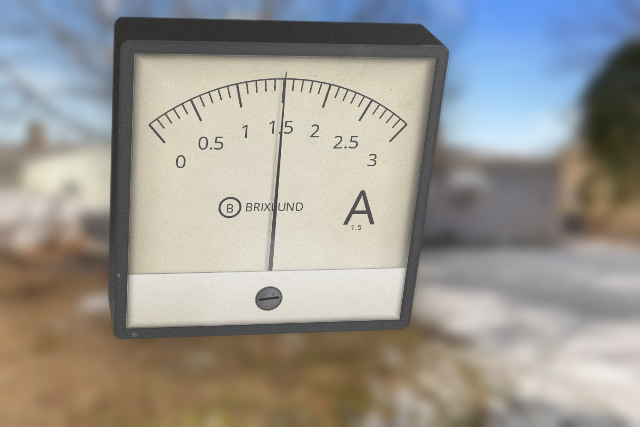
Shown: 1.5
